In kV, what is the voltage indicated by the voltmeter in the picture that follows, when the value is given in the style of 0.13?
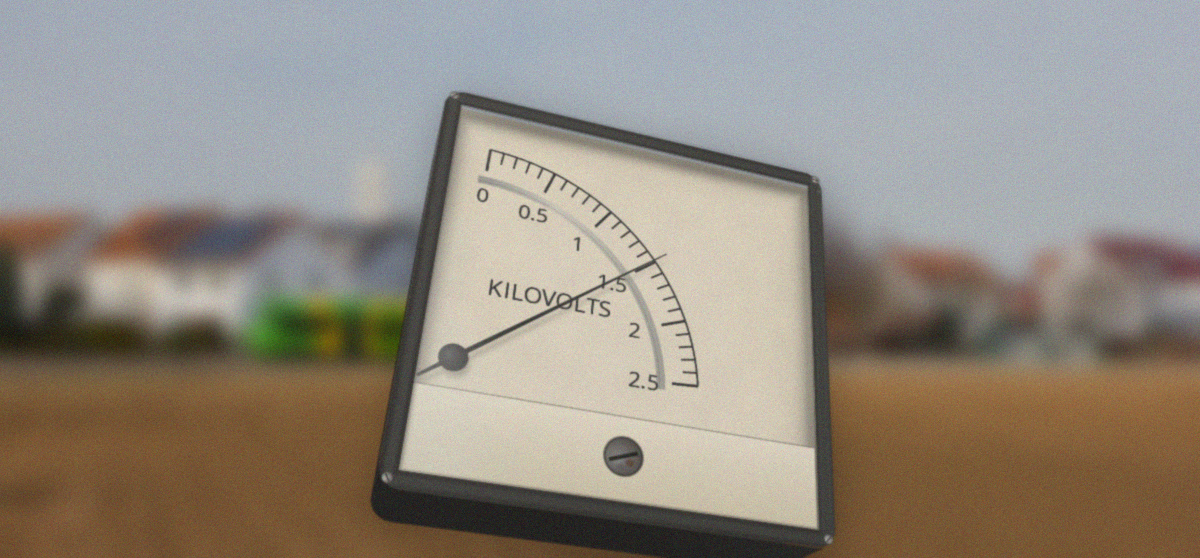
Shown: 1.5
